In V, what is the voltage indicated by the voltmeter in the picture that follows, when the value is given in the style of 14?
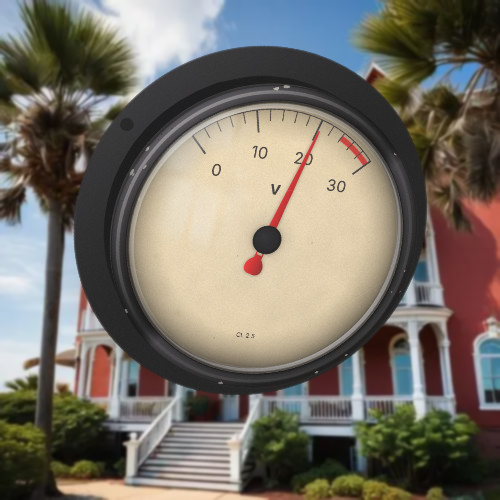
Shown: 20
